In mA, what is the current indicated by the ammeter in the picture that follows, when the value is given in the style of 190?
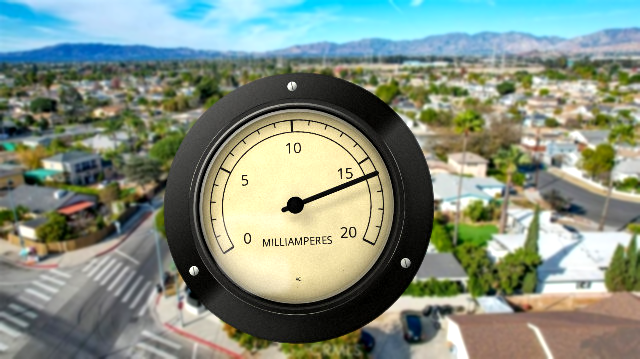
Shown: 16
